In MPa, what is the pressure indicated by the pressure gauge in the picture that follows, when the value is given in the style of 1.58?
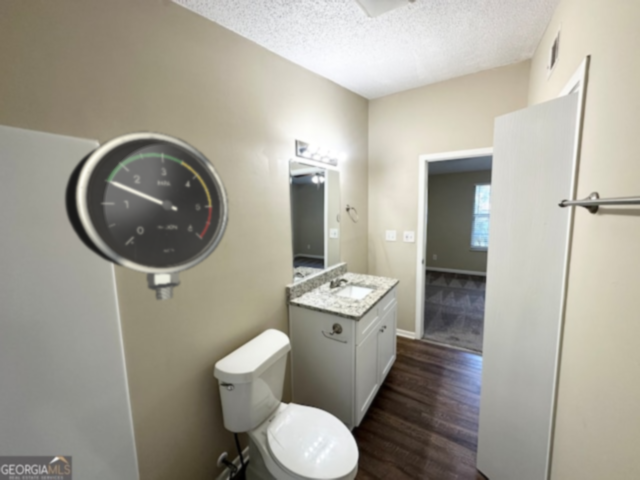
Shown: 1.5
